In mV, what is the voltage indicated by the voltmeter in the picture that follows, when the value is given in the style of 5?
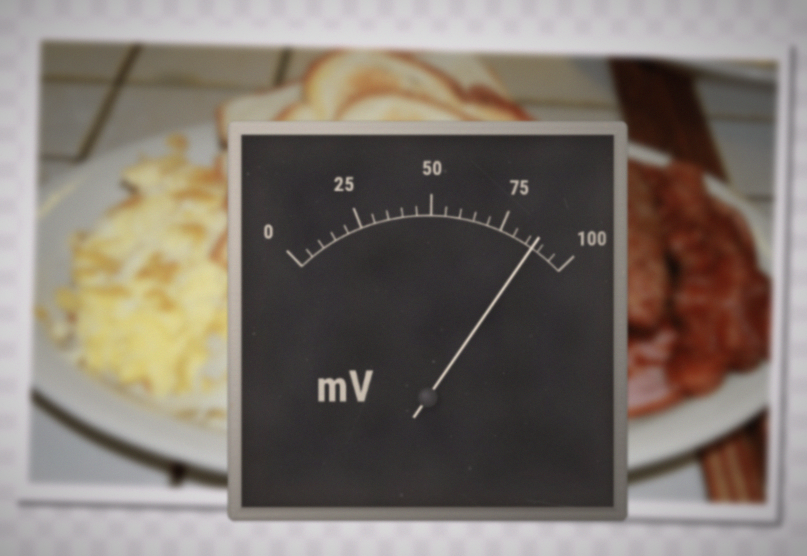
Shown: 87.5
